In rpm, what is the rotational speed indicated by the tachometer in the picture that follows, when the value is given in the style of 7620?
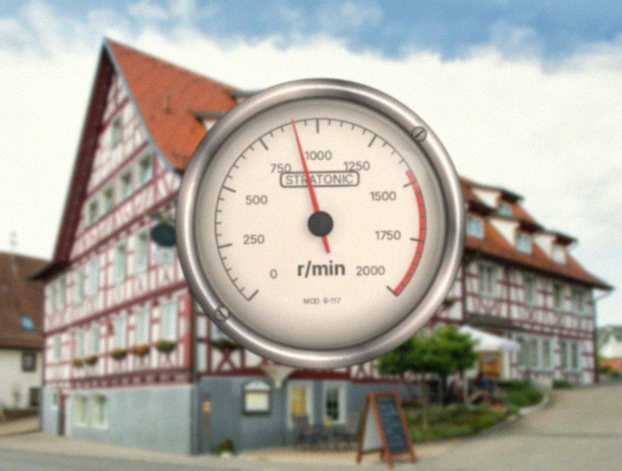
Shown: 900
